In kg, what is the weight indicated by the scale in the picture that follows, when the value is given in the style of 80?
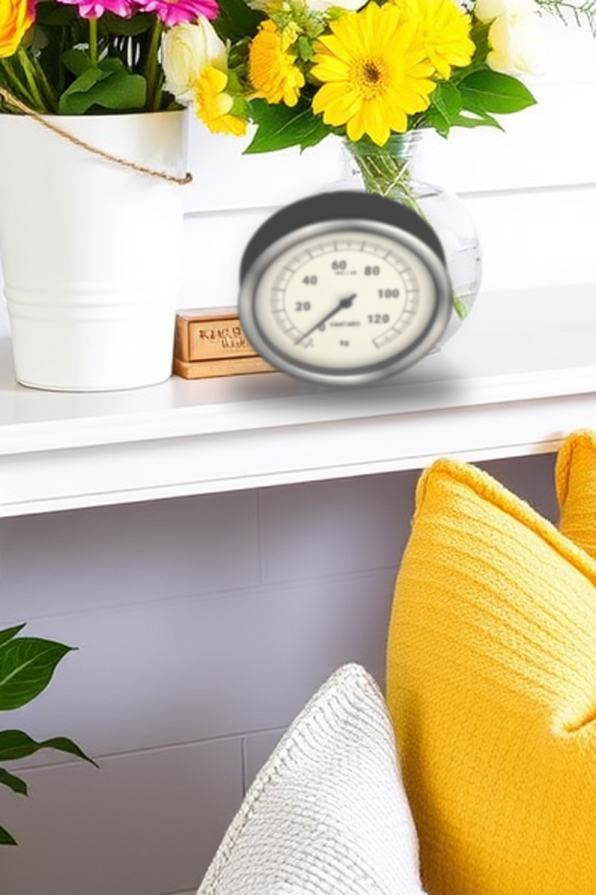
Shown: 5
